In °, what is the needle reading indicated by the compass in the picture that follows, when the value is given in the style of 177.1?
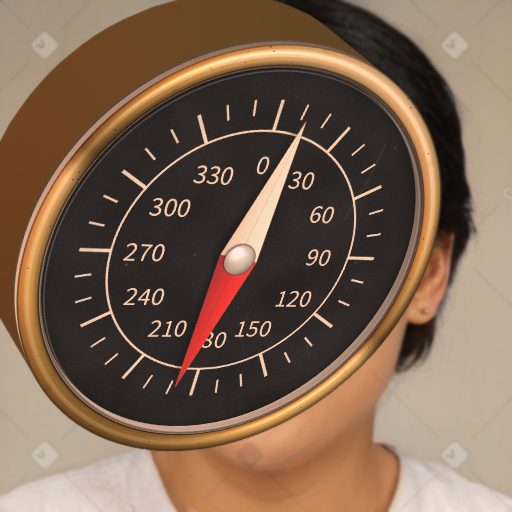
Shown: 190
